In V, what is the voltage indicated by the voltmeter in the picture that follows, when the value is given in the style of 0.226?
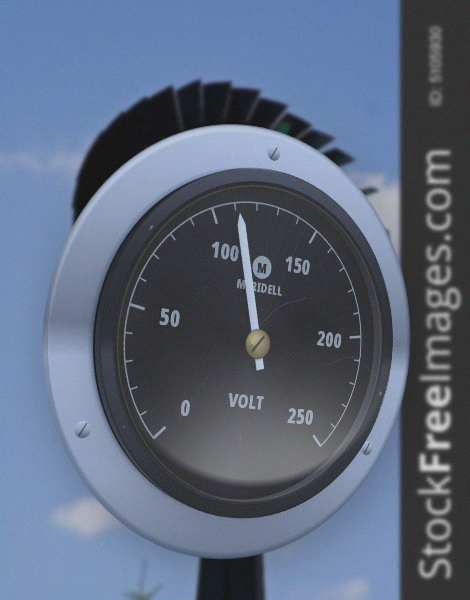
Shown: 110
